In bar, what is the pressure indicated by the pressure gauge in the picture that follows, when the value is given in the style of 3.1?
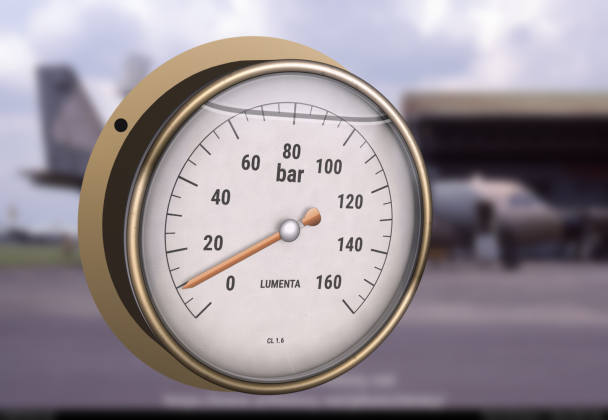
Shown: 10
